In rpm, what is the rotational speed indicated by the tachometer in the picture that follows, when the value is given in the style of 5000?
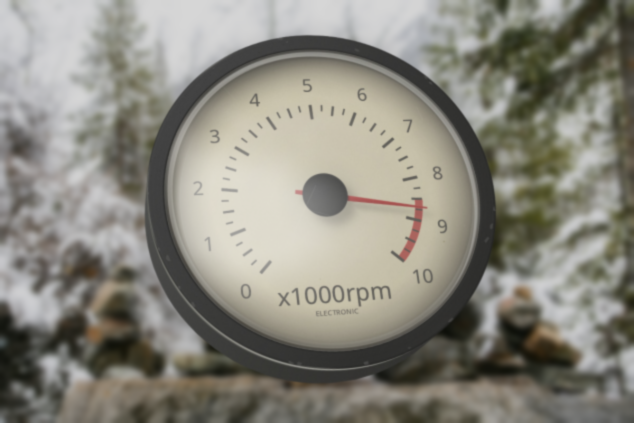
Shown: 8750
